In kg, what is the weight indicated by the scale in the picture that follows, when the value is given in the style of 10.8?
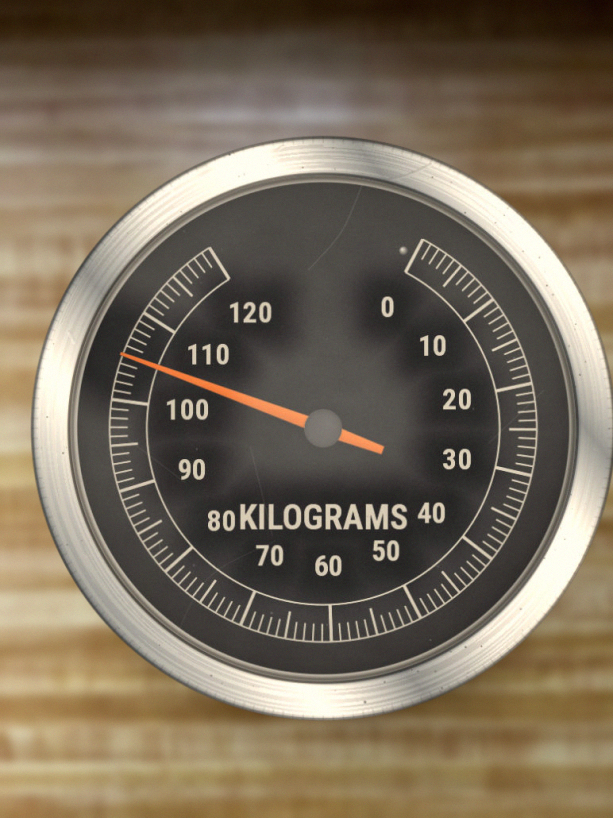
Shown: 105
